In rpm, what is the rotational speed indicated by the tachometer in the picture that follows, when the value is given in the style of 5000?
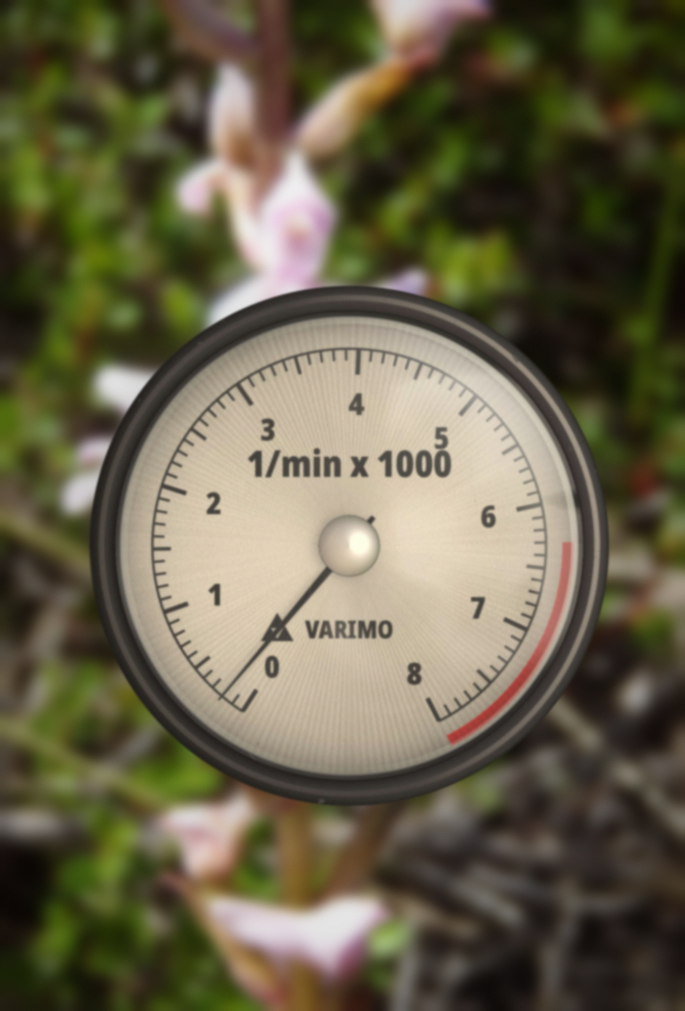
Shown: 200
